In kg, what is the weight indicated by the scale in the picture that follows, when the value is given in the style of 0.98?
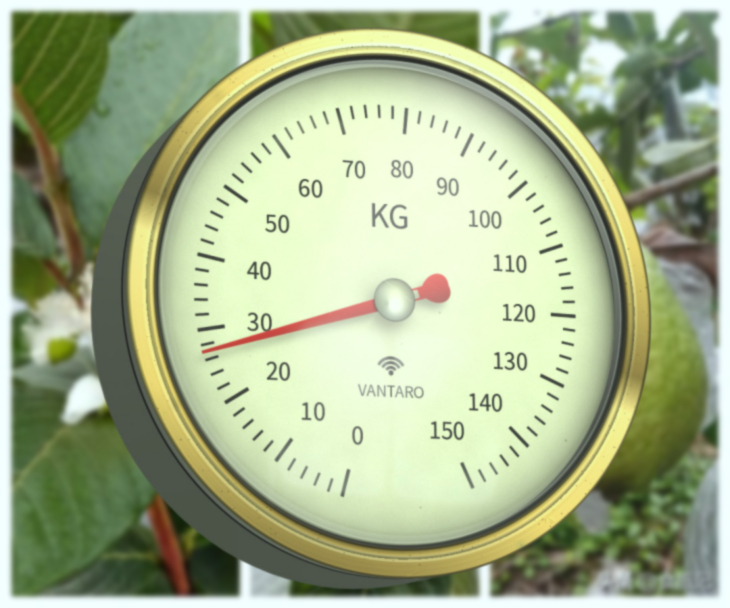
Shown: 27
